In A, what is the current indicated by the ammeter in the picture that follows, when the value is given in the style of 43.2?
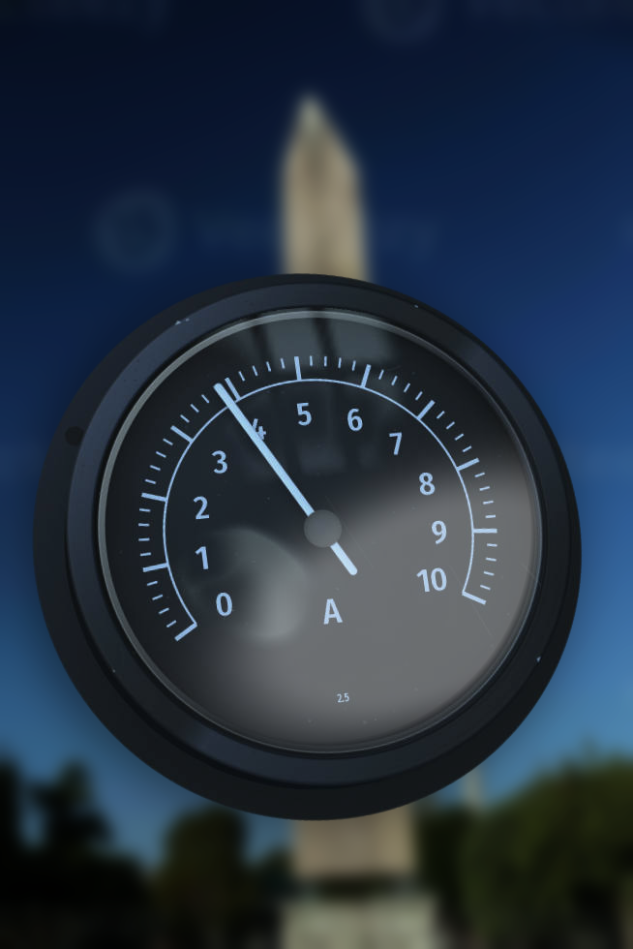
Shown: 3.8
